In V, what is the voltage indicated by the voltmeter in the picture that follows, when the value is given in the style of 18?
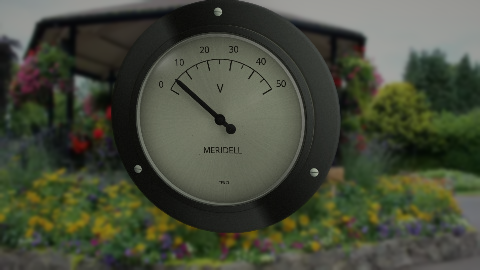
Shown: 5
